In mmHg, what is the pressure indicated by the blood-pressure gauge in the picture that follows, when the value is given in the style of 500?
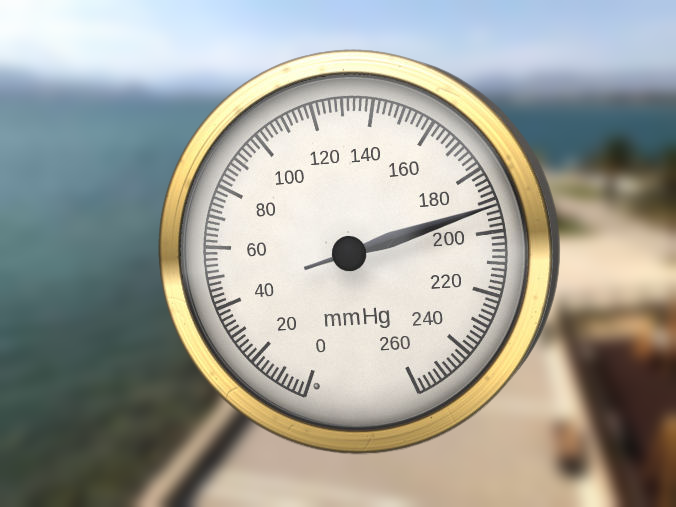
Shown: 192
